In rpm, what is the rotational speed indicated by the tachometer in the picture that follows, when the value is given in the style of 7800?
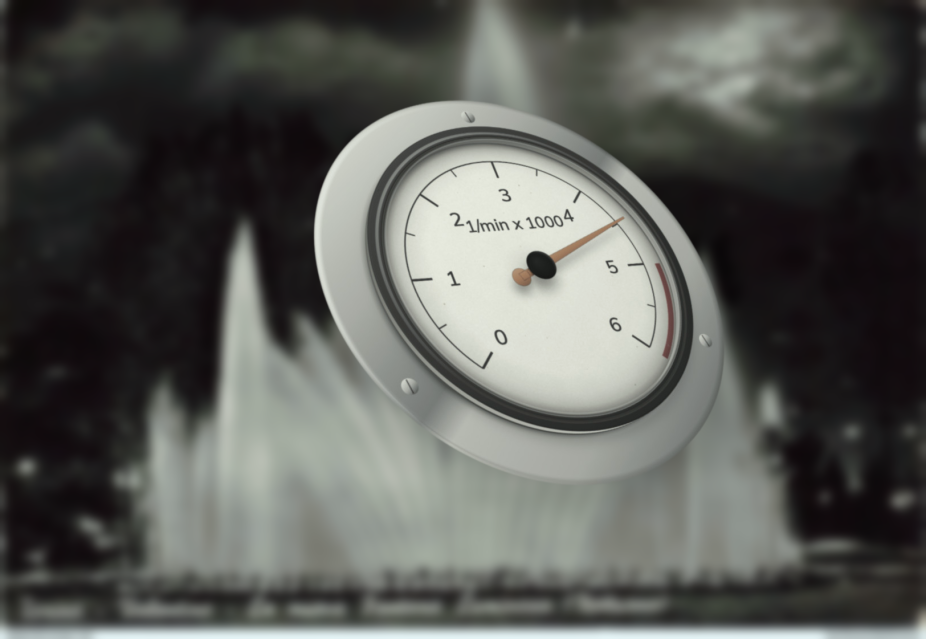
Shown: 4500
